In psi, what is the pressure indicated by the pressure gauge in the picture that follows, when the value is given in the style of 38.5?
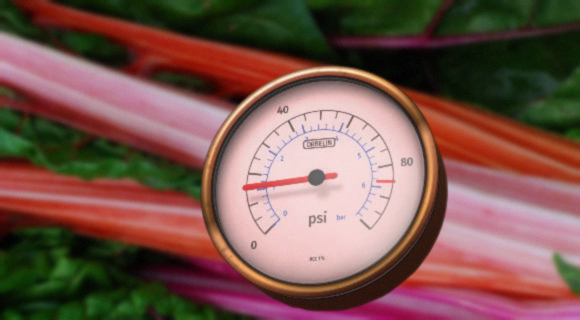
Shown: 15
